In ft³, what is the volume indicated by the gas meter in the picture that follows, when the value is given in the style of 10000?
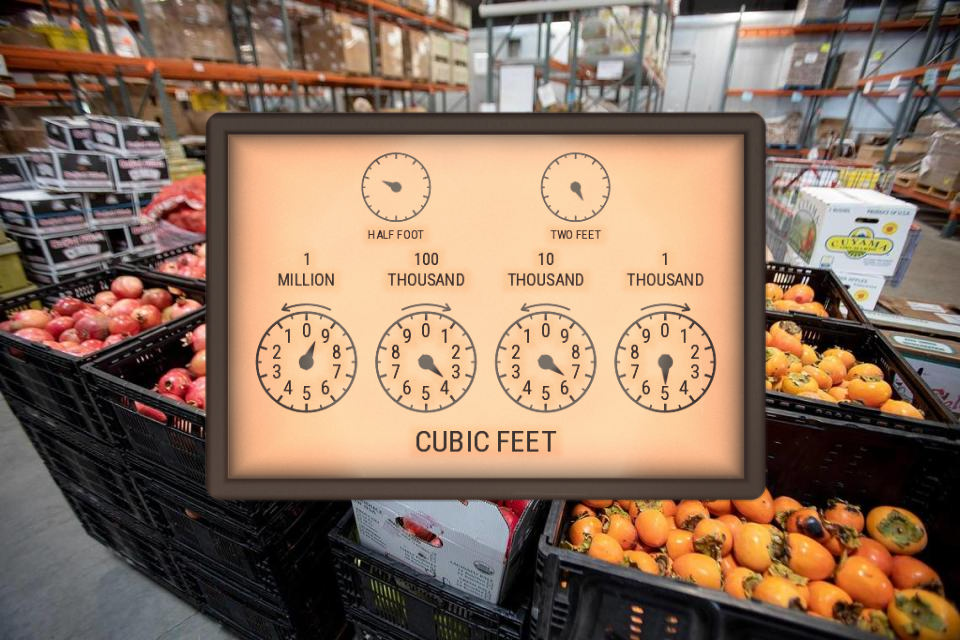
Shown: 936500
